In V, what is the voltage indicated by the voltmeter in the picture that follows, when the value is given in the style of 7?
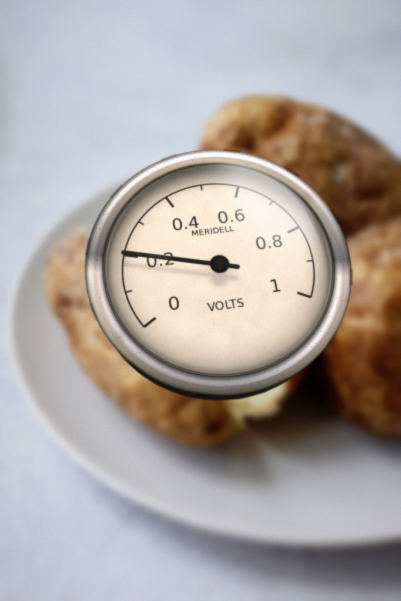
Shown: 0.2
